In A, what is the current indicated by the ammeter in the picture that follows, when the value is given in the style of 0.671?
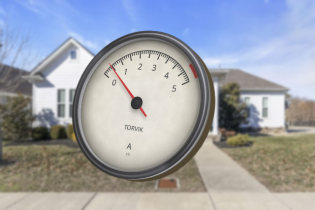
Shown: 0.5
